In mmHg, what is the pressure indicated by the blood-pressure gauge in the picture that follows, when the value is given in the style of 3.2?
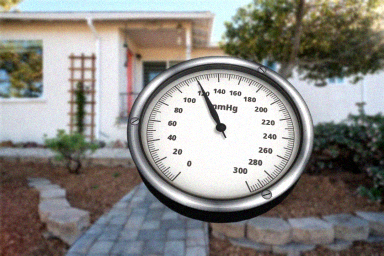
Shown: 120
